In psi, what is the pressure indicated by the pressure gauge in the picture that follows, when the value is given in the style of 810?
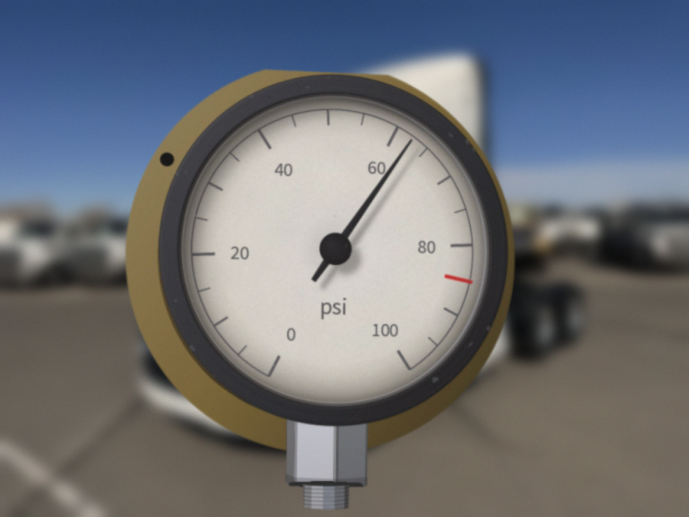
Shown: 62.5
